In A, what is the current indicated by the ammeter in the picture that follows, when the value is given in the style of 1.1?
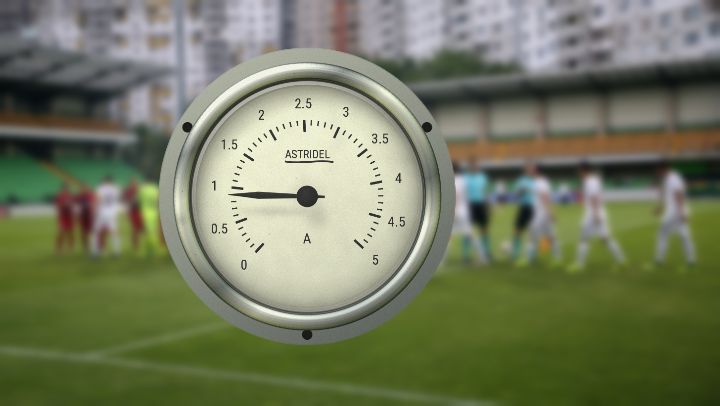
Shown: 0.9
